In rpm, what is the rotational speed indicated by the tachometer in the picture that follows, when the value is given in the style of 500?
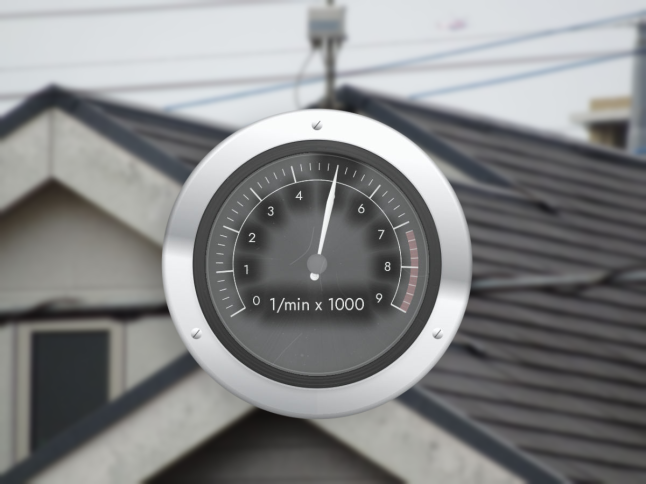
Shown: 5000
